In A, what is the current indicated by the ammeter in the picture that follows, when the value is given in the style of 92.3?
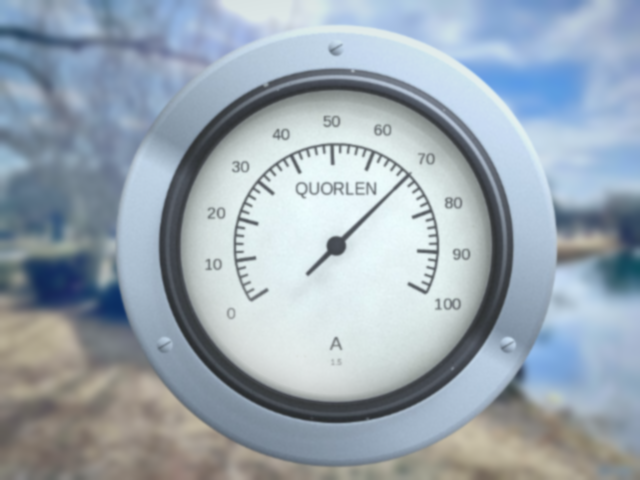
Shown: 70
